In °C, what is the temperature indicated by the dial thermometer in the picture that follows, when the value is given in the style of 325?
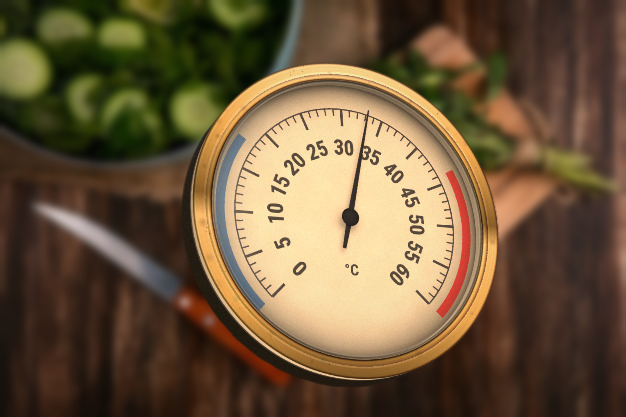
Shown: 33
